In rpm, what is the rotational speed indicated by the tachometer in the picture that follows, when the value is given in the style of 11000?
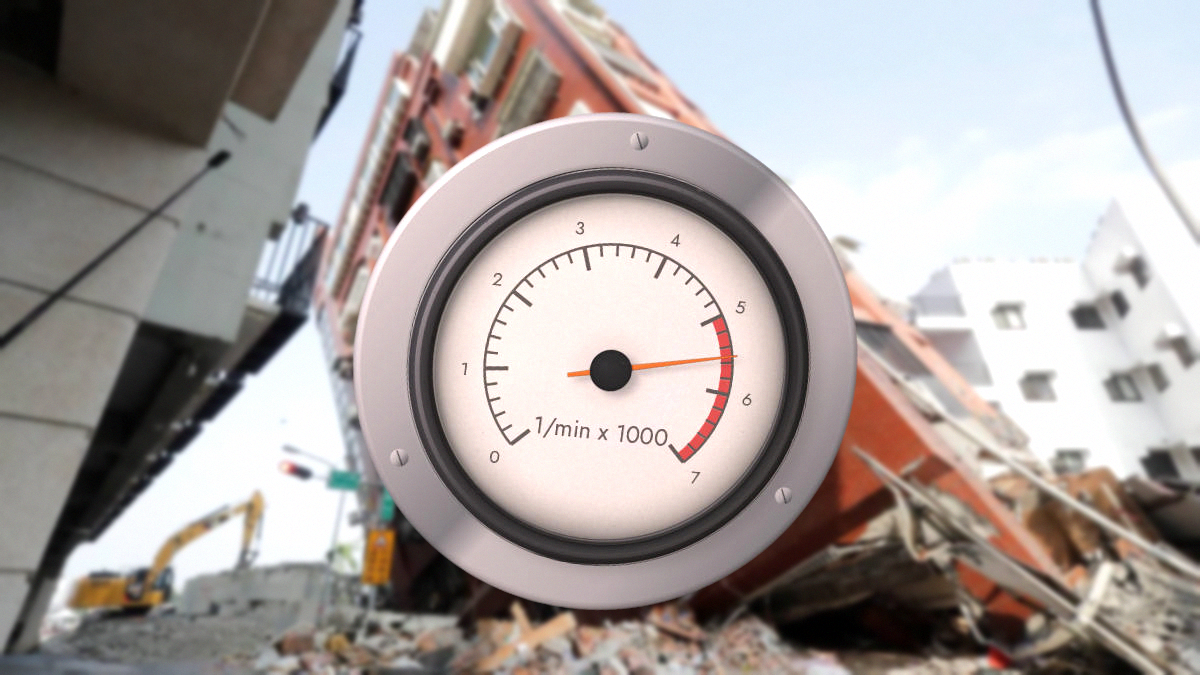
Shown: 5500
